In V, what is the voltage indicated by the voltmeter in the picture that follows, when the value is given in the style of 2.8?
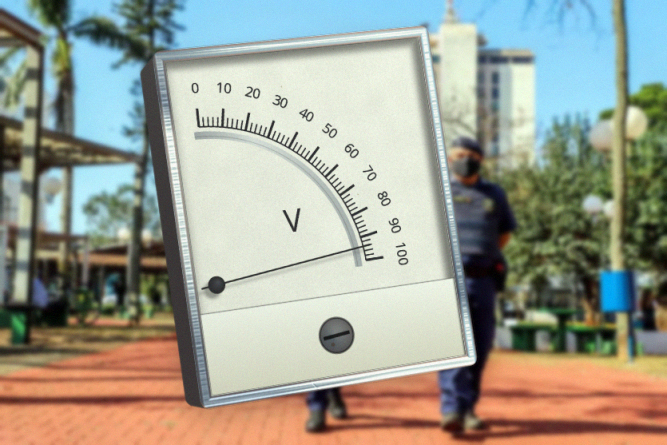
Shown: 94
